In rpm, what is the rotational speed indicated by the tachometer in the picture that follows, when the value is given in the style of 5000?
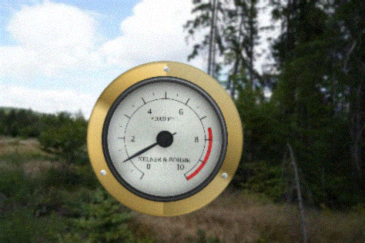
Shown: 1000
